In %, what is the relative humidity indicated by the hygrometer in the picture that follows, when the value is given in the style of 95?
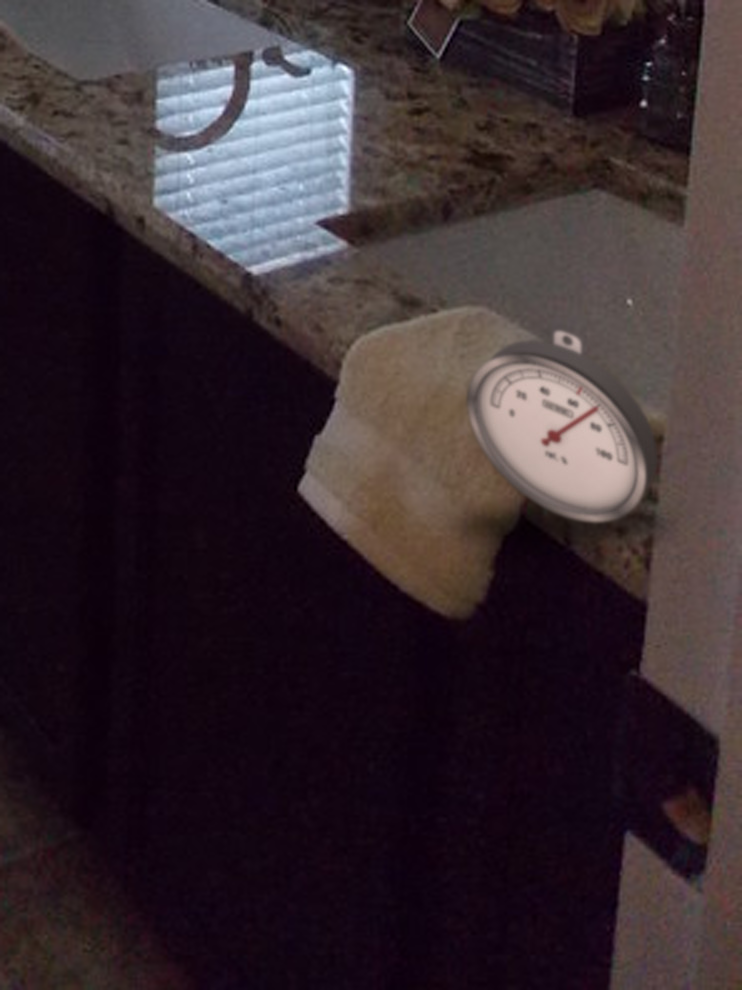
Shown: 70
